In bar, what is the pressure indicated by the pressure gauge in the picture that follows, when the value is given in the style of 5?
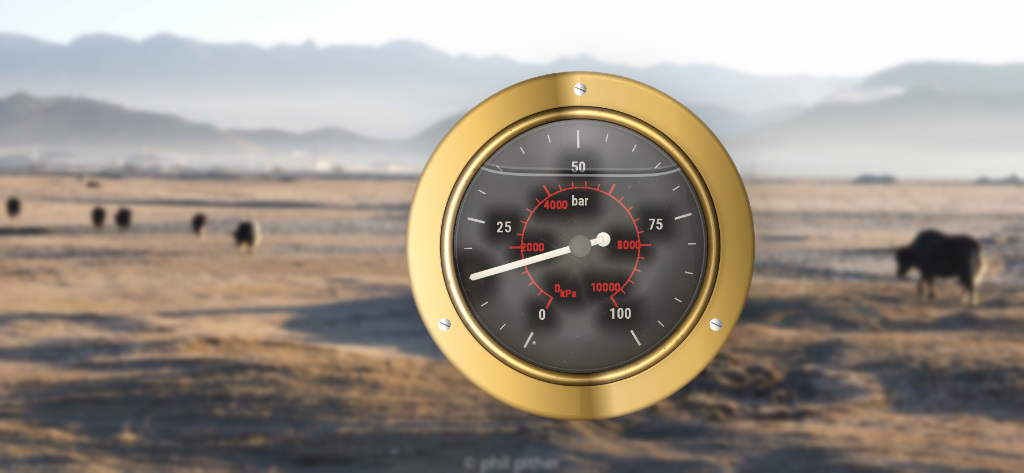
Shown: 15
